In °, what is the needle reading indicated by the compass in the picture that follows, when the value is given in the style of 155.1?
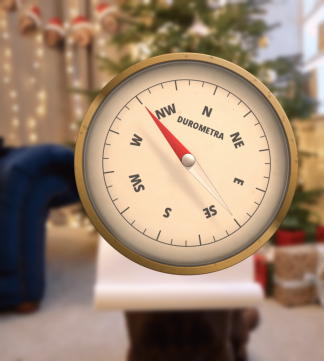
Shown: 300
